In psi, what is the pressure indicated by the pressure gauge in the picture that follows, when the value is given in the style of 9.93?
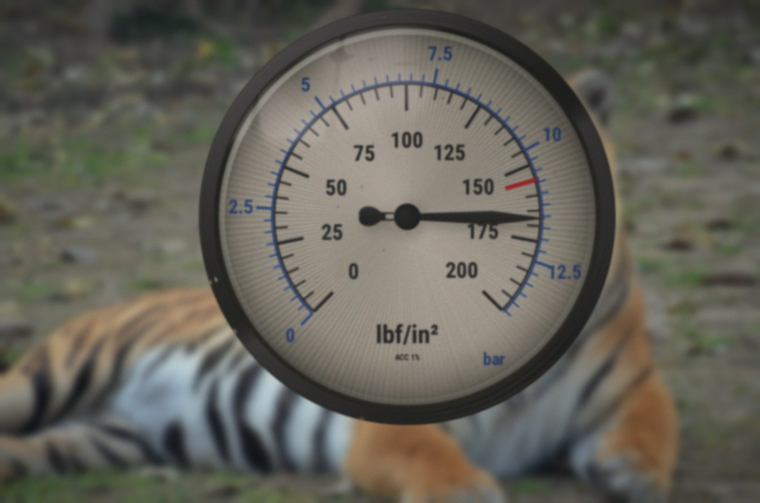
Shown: 167.5
